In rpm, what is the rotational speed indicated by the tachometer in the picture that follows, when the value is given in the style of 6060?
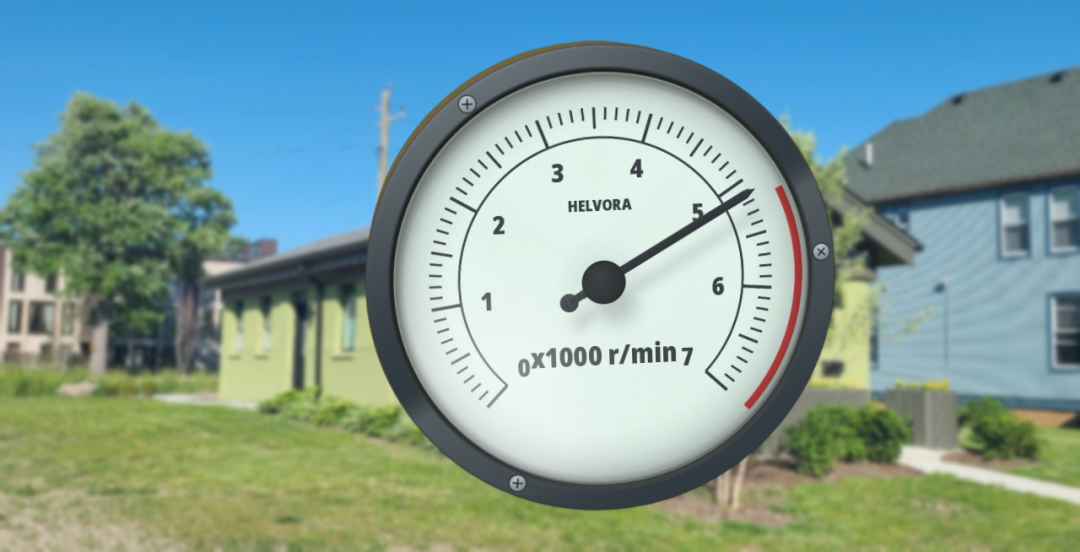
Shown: 5100
